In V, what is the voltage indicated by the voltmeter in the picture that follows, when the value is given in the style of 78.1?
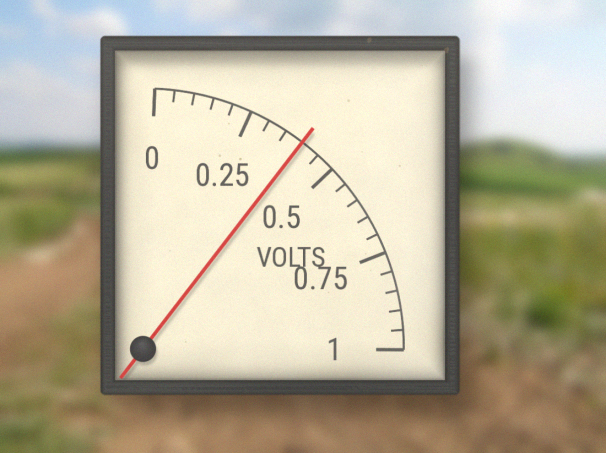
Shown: 0.4
